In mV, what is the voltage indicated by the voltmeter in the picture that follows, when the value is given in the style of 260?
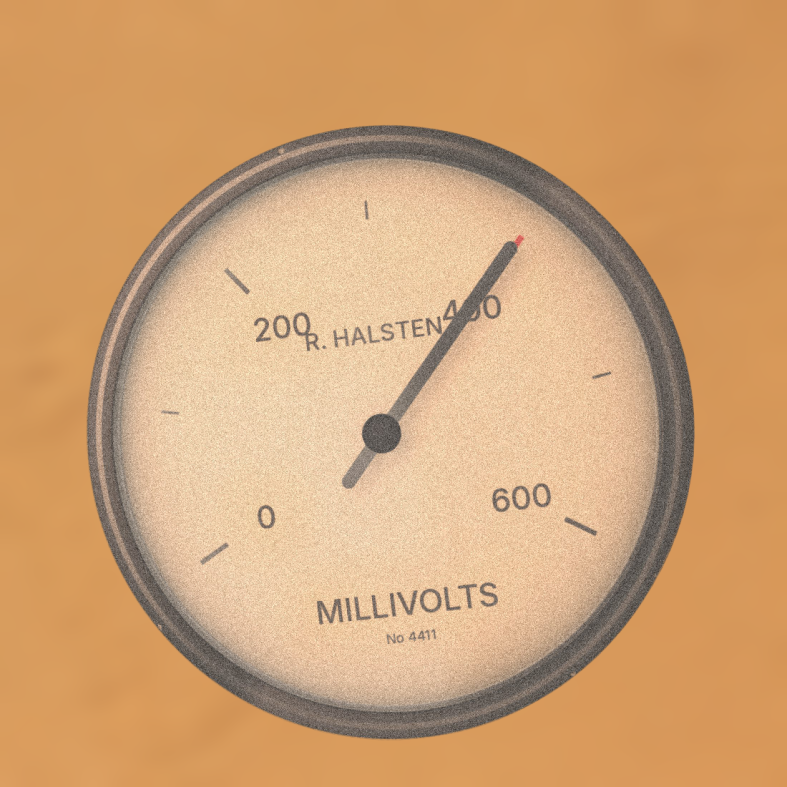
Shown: 400
